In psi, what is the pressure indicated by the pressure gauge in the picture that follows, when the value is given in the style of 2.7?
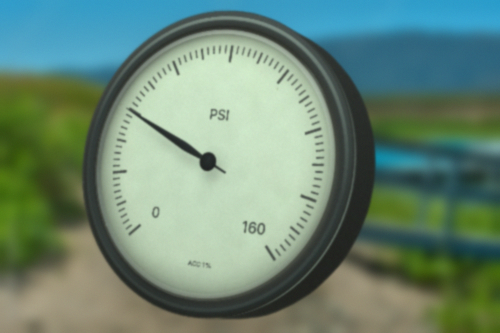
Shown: 40
